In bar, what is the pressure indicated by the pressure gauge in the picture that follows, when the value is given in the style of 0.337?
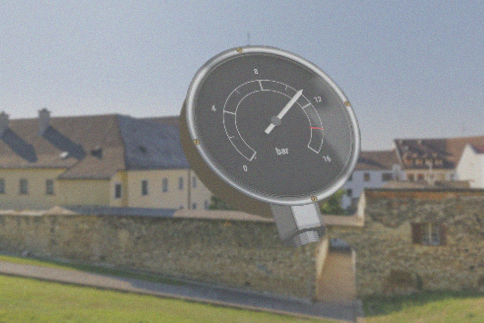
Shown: 11
